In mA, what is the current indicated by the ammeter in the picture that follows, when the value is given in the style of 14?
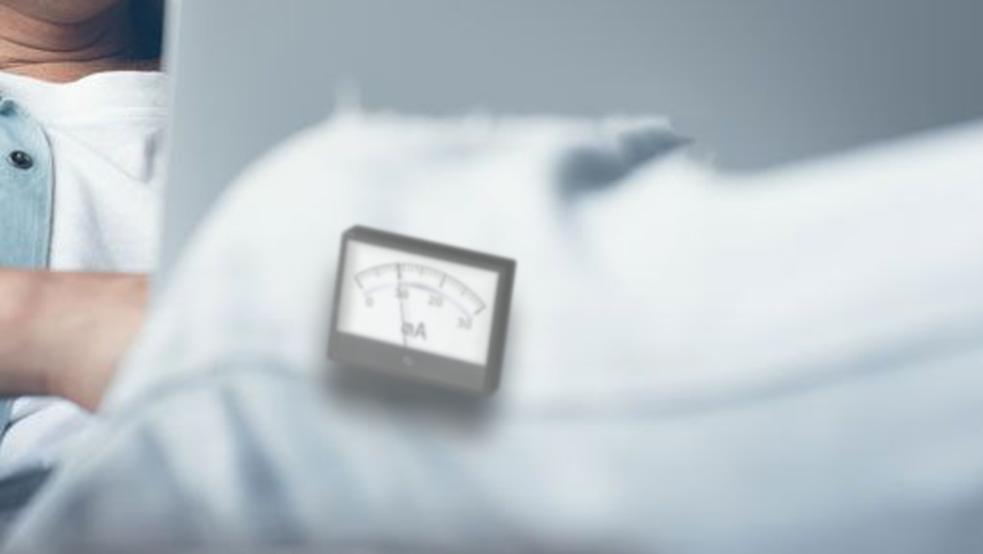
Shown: 10
